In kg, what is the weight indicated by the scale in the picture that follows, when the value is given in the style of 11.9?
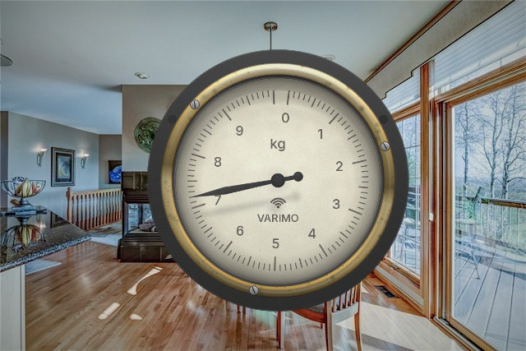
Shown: 7.2
